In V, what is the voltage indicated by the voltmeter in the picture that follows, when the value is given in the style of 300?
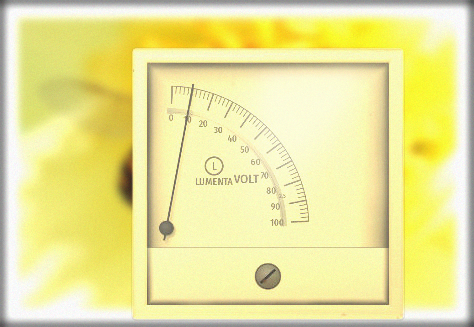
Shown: 10
